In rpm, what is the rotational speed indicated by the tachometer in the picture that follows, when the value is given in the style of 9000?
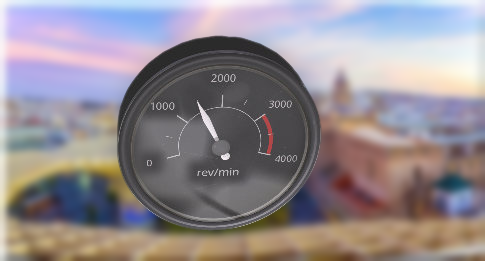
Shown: 1500
